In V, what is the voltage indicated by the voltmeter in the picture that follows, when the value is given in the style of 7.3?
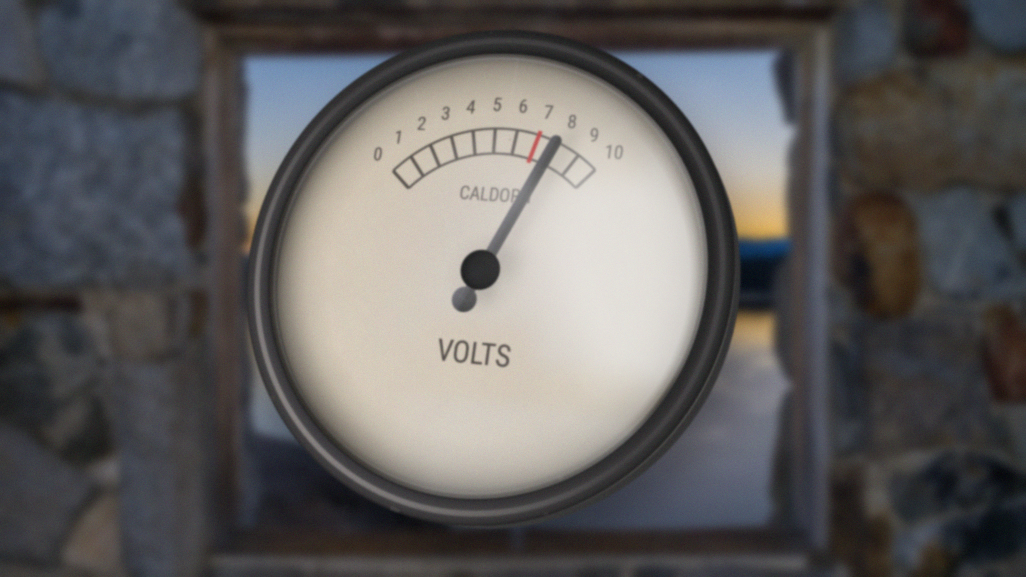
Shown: 8
